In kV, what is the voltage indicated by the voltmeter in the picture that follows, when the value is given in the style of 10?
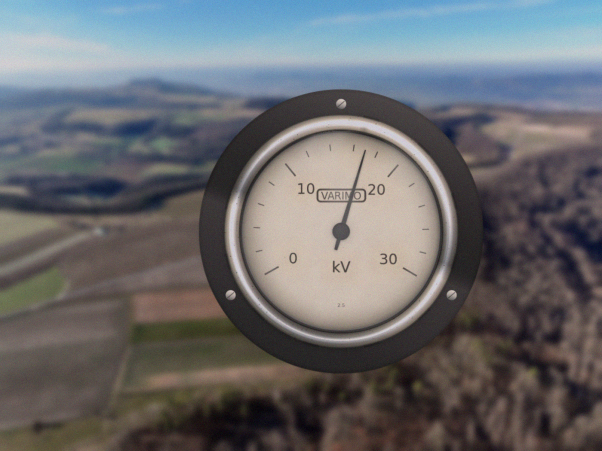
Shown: 17
